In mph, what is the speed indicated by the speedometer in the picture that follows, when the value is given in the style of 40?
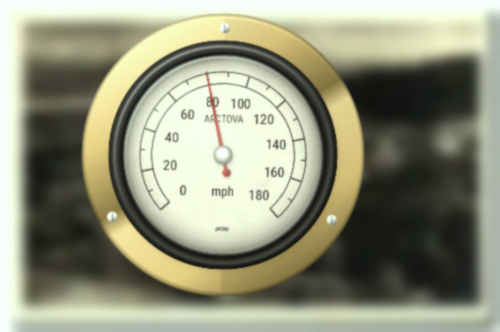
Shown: 80
